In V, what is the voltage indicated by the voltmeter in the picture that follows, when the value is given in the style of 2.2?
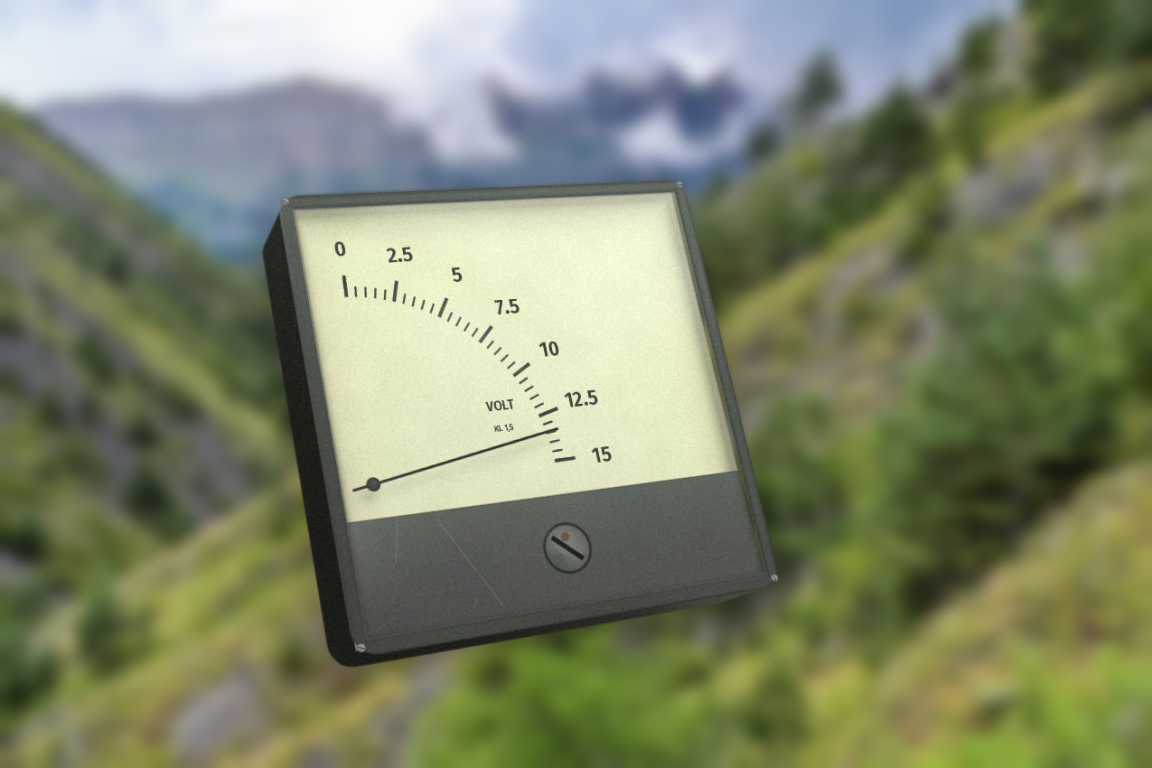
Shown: 13.5
